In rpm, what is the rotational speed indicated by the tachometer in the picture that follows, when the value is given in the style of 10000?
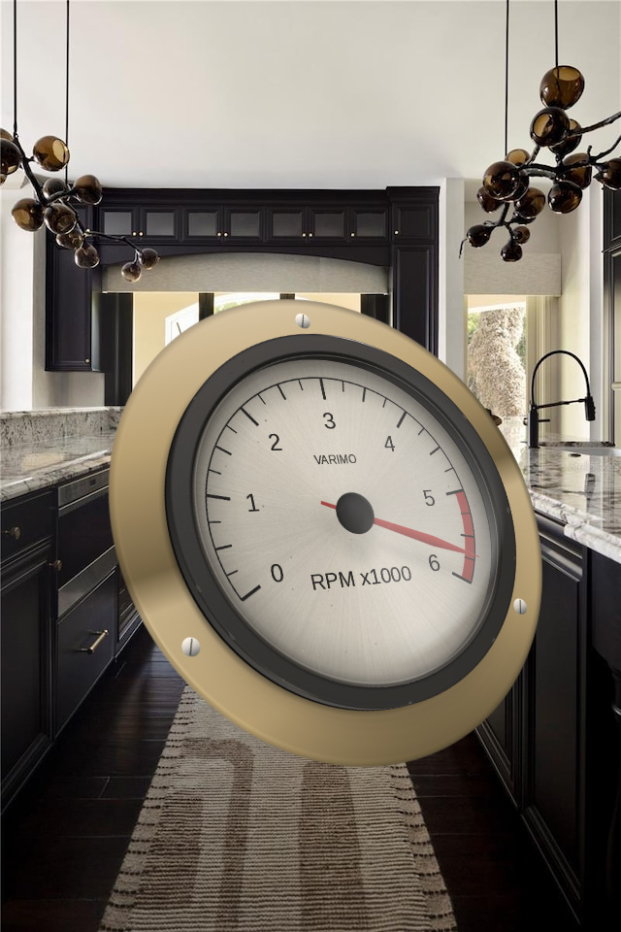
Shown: 5750
